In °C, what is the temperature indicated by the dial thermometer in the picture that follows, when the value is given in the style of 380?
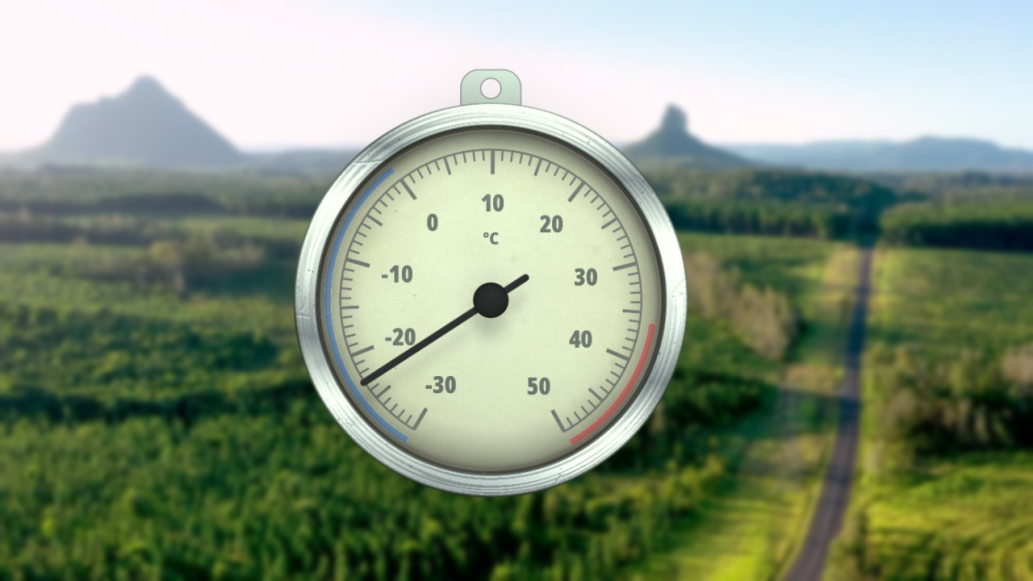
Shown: -23
